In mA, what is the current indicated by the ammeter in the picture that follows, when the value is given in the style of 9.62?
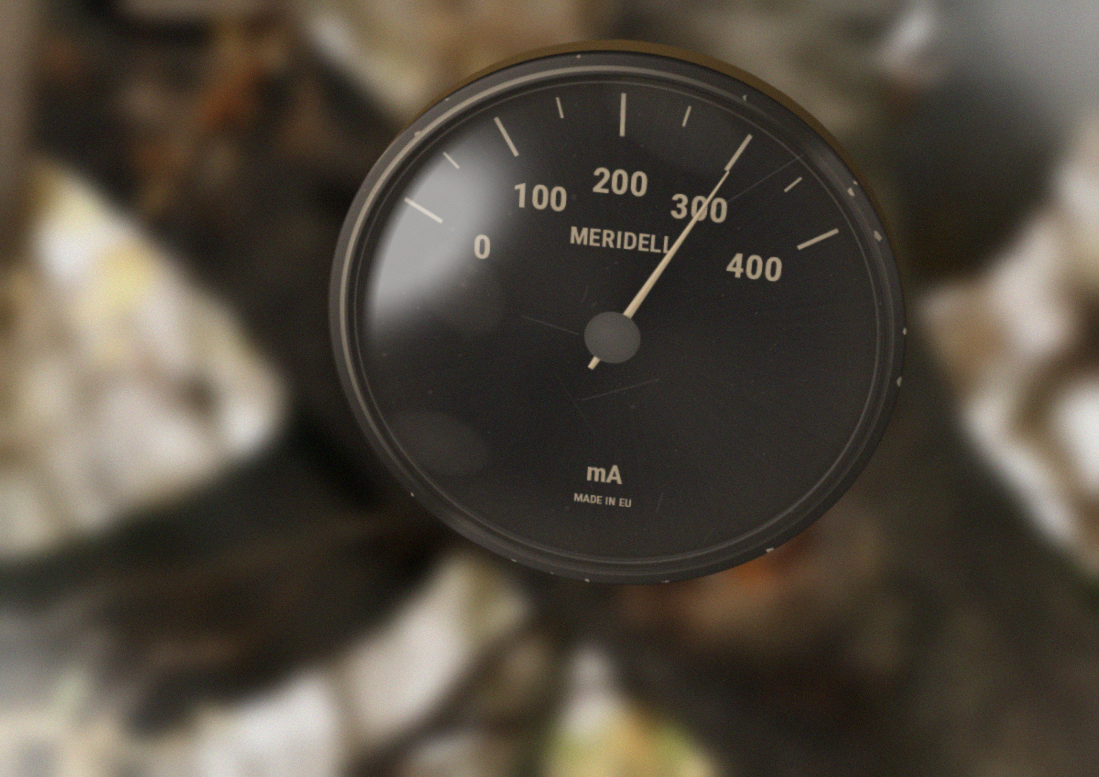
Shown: 300
